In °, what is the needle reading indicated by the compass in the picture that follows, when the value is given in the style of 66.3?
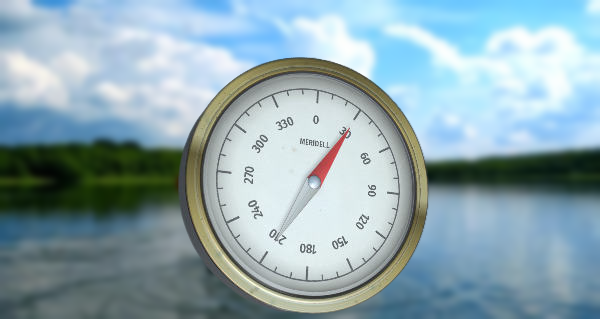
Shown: 30
